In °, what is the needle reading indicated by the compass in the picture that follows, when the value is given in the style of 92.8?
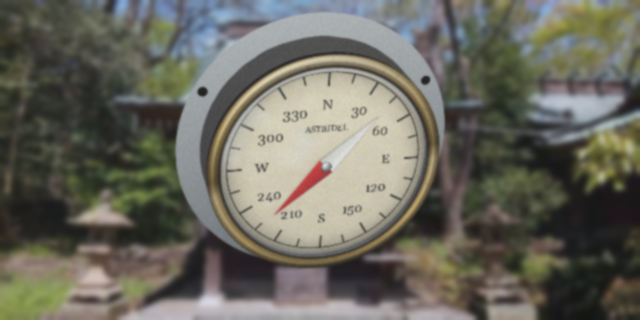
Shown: 225
